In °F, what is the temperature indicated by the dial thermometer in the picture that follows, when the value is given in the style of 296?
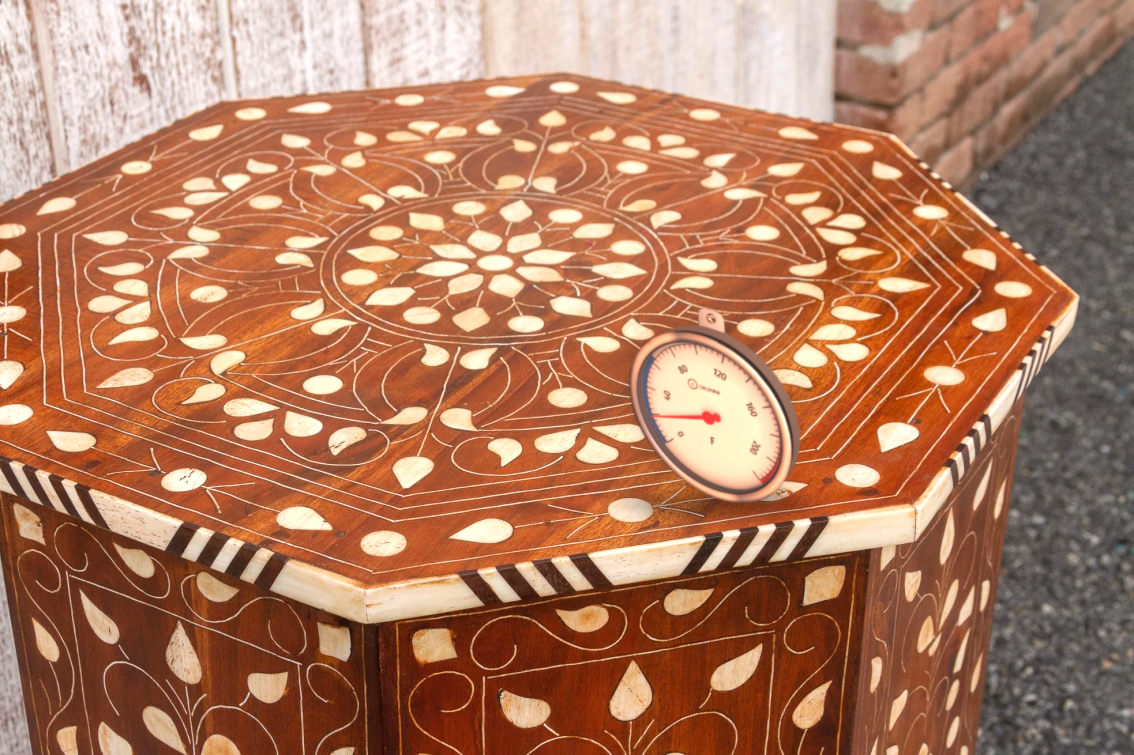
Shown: 20
